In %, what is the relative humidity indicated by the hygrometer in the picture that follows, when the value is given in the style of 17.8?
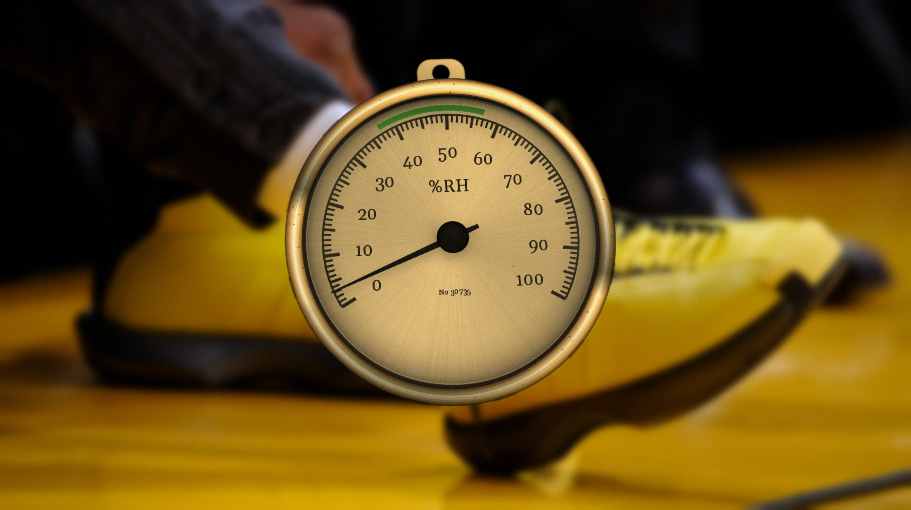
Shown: 3
